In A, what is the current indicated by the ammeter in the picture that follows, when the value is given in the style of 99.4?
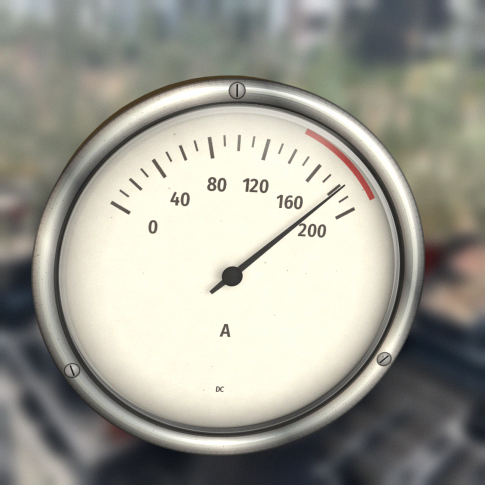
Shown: 180
